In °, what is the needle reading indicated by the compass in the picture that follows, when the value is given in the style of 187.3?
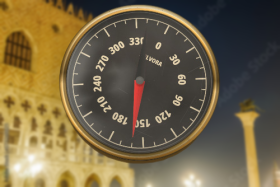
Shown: 160
